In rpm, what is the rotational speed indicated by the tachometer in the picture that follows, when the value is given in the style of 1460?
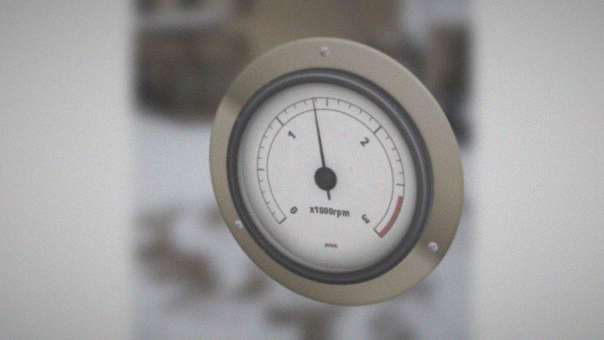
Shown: 1400
